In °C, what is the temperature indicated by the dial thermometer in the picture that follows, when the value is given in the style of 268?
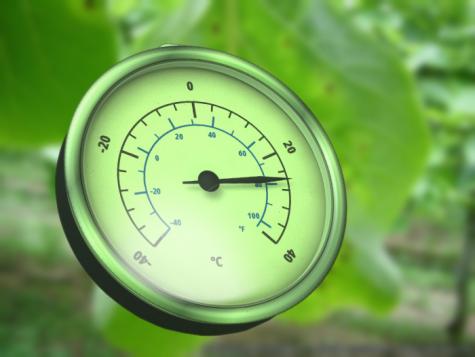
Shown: 26
